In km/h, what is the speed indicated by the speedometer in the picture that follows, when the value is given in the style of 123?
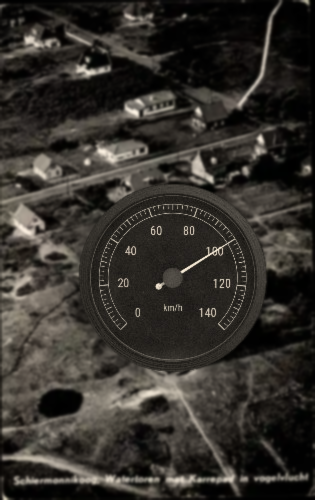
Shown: 100
